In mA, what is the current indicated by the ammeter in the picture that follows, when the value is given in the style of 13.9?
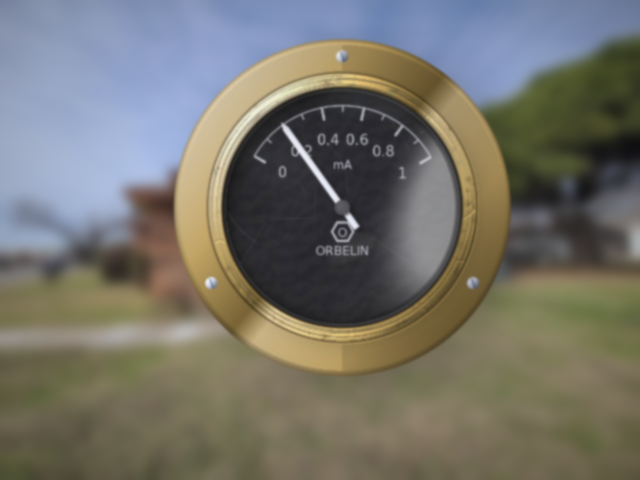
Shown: 0.2
